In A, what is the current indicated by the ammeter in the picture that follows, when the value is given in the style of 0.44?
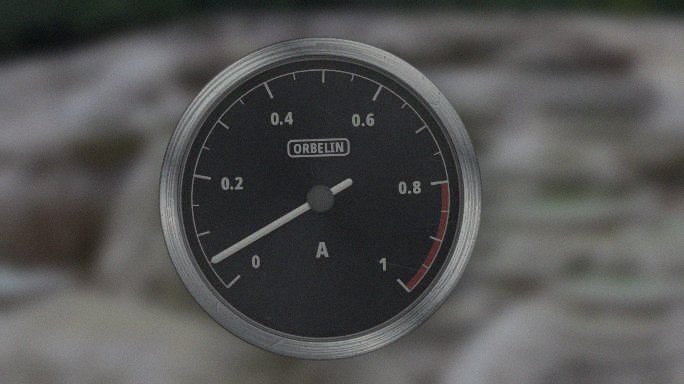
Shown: 0.05
